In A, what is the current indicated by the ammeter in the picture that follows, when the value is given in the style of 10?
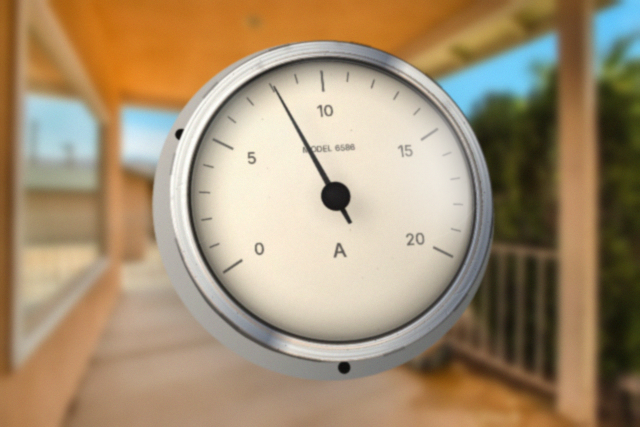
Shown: 8
